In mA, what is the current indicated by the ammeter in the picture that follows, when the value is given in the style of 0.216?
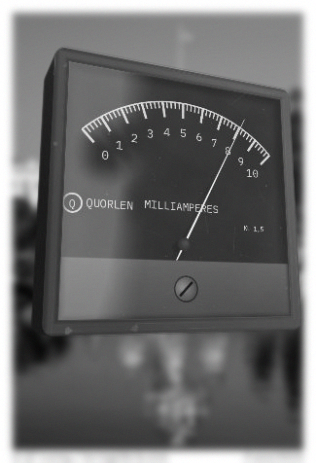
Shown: 8
